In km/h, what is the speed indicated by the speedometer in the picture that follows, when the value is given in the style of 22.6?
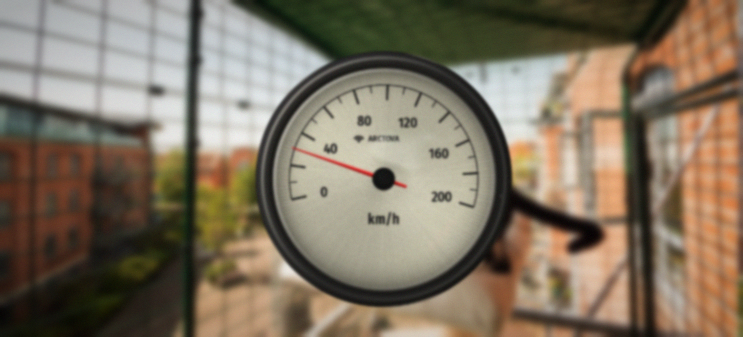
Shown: 30
